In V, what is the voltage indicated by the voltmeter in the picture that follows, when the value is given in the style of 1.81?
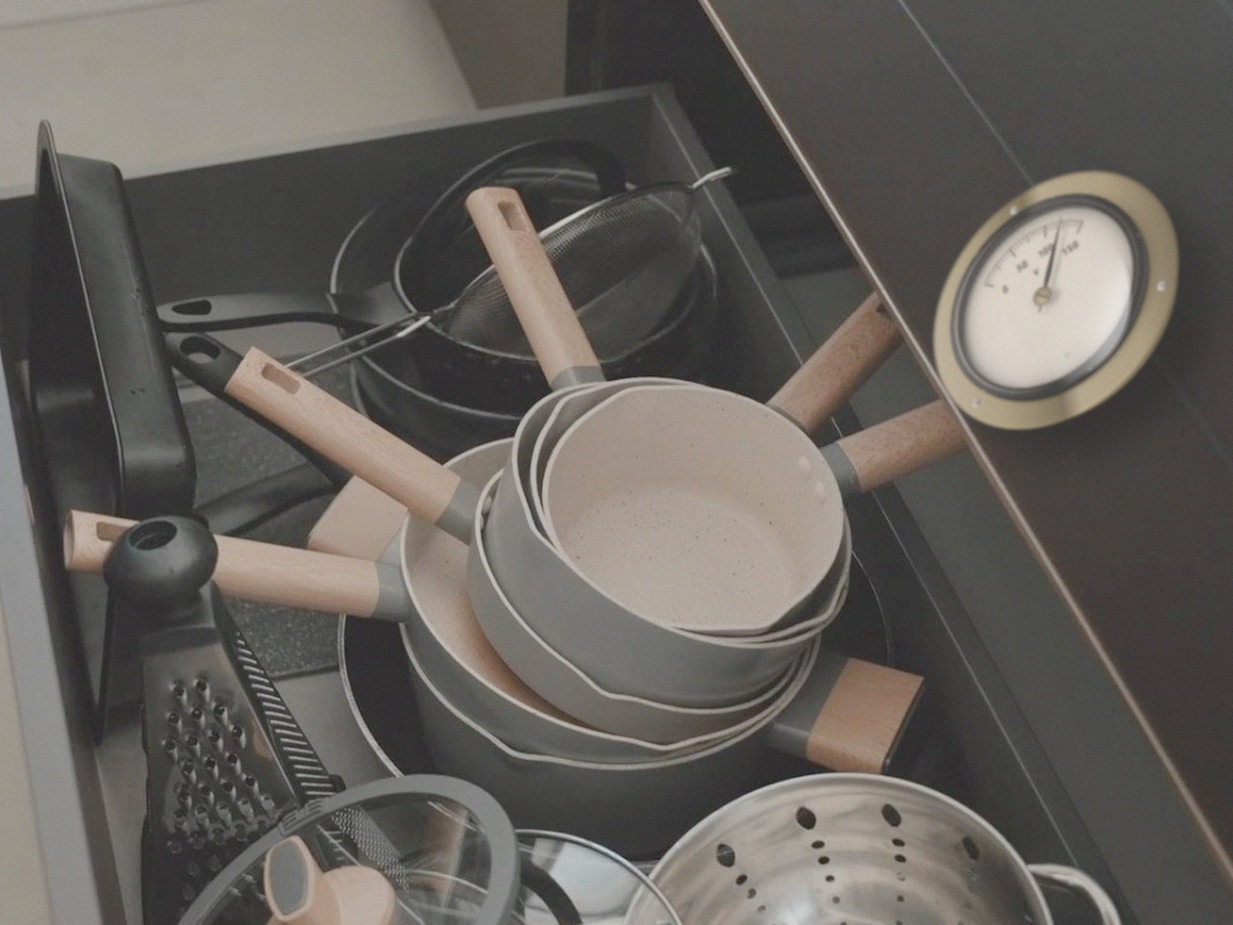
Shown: 125
